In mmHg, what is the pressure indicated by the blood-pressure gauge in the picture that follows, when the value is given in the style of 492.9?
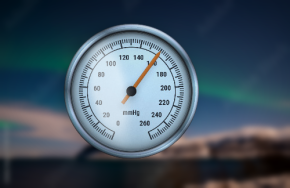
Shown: 160
